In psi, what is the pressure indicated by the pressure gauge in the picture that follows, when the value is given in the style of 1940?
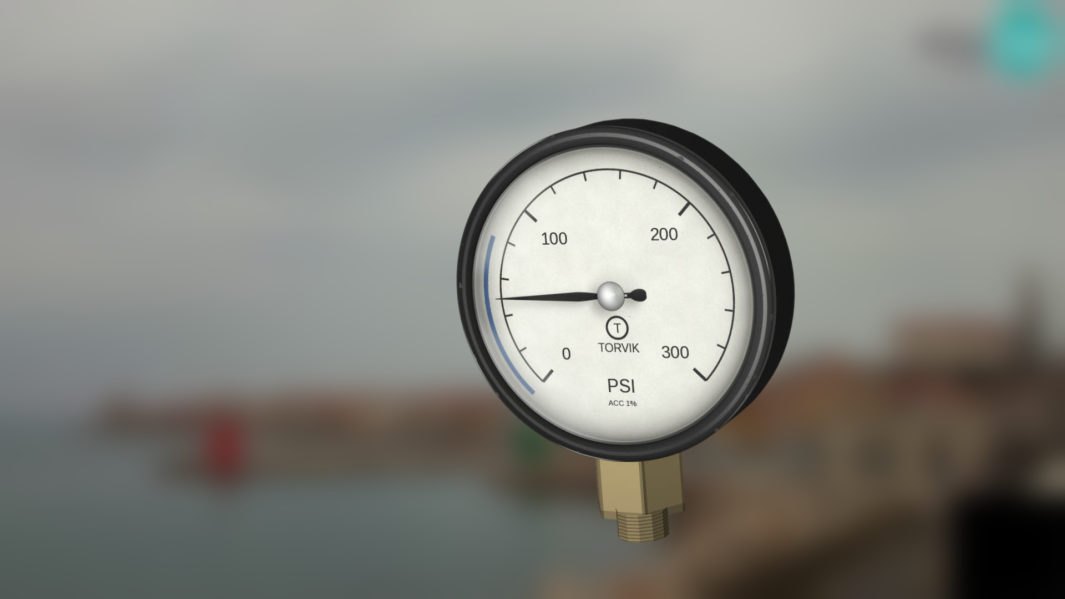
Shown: 50
